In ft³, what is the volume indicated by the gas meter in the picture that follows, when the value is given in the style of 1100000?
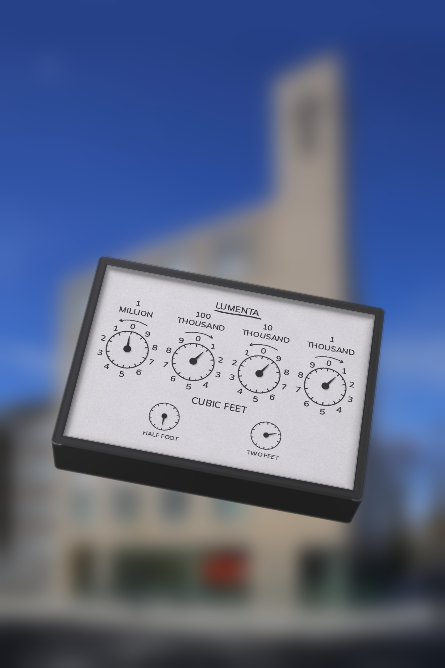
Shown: 9100
